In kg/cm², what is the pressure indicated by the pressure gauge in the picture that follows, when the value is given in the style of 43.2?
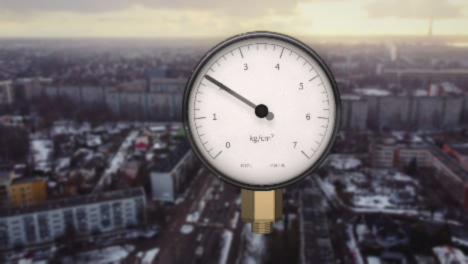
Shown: 2
